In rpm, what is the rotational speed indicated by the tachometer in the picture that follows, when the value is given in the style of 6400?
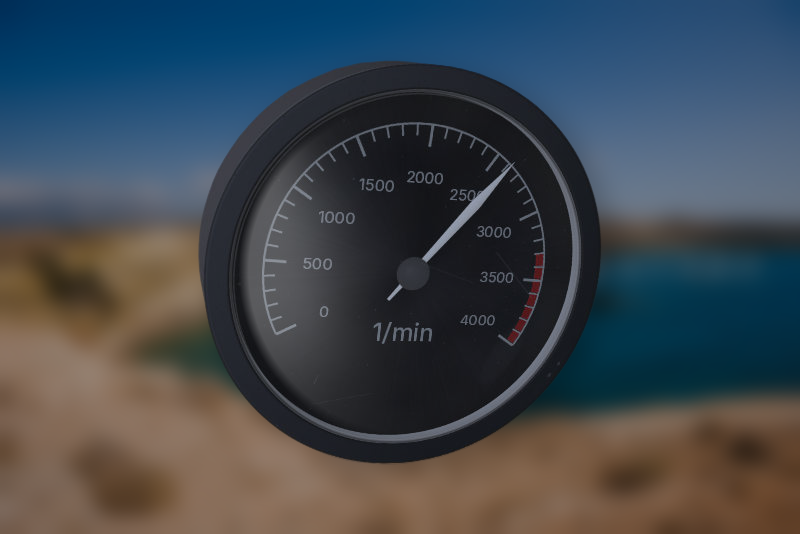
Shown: 2600
